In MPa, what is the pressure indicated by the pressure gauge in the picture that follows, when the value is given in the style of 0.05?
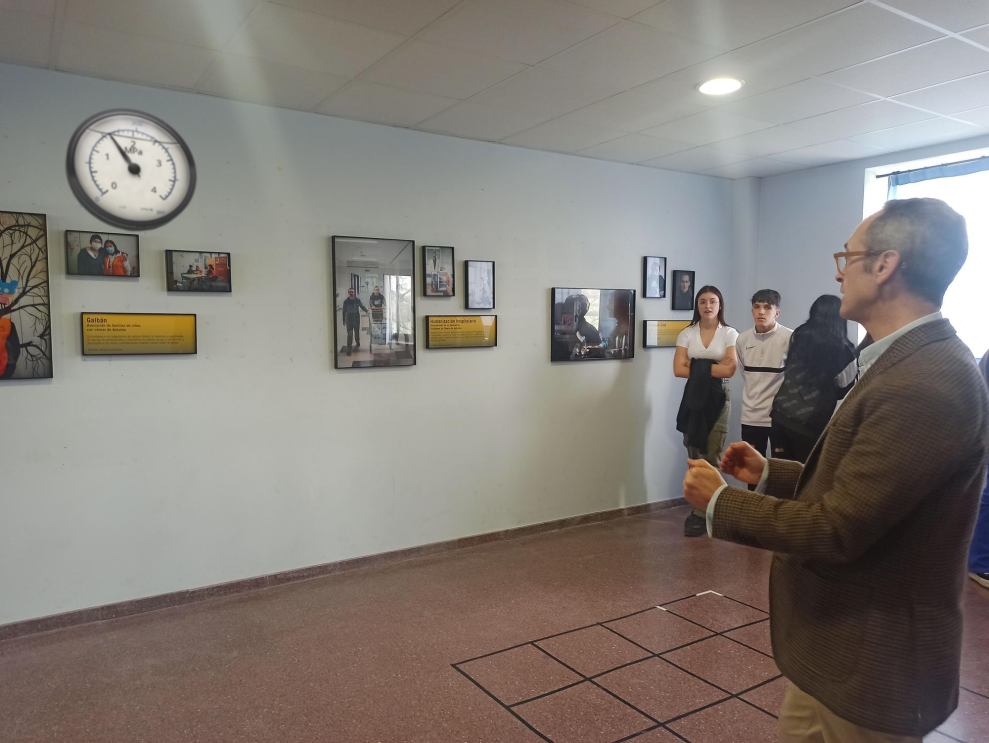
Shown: 1.5
